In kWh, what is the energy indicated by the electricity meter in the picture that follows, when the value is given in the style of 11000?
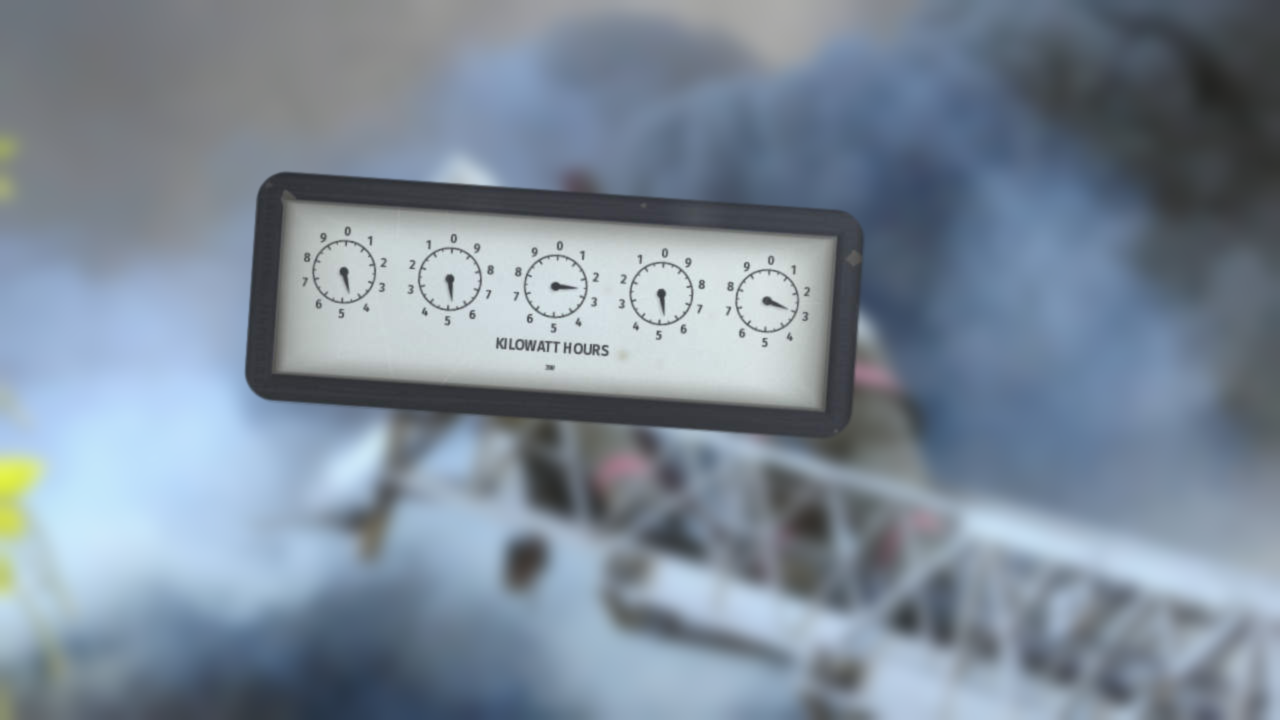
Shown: 45253
